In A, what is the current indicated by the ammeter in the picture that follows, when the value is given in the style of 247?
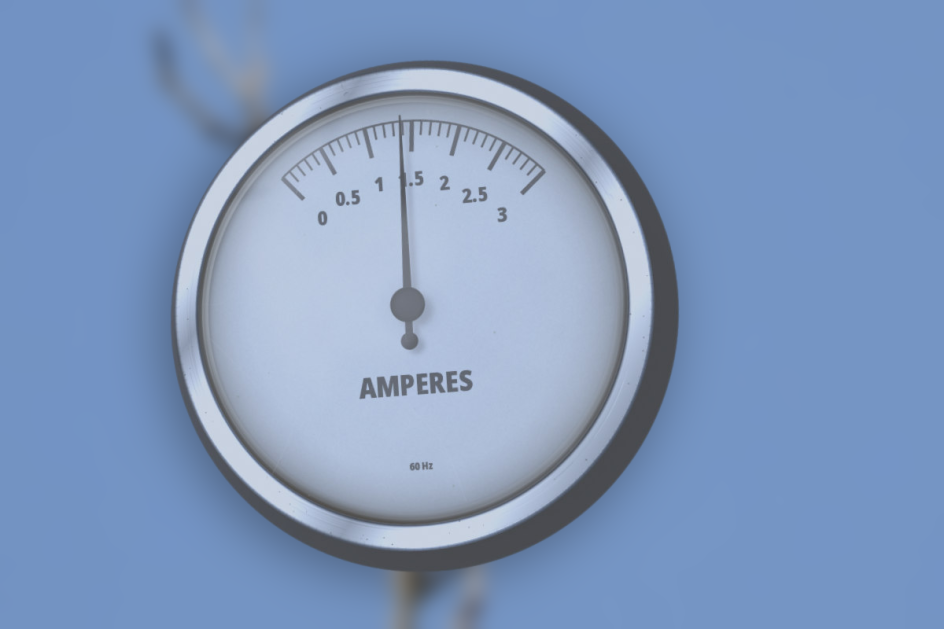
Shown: 1.4
